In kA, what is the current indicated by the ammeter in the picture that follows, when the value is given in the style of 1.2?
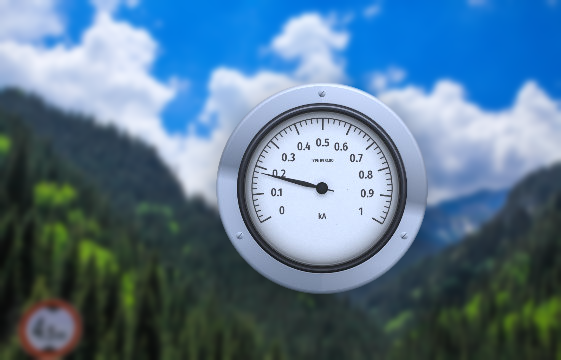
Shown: 0.18
